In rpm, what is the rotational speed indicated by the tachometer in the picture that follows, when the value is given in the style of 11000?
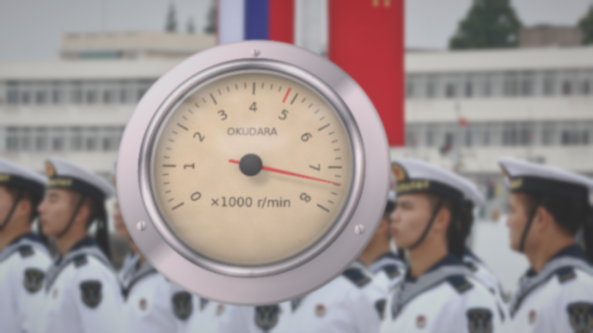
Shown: 7400
